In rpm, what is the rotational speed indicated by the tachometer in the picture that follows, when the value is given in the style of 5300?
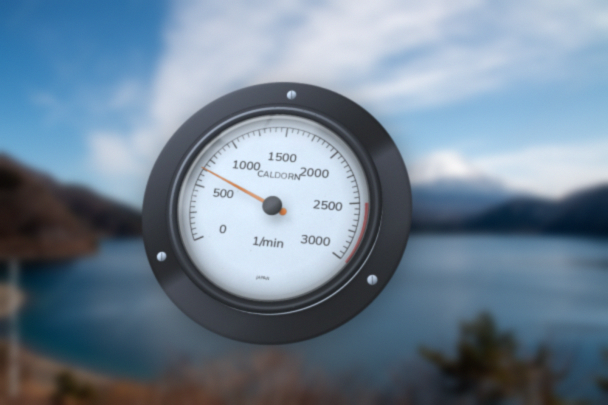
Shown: 650
